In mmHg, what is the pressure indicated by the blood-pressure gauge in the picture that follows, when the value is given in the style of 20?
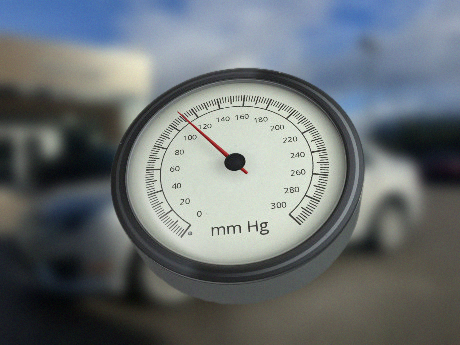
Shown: 110
